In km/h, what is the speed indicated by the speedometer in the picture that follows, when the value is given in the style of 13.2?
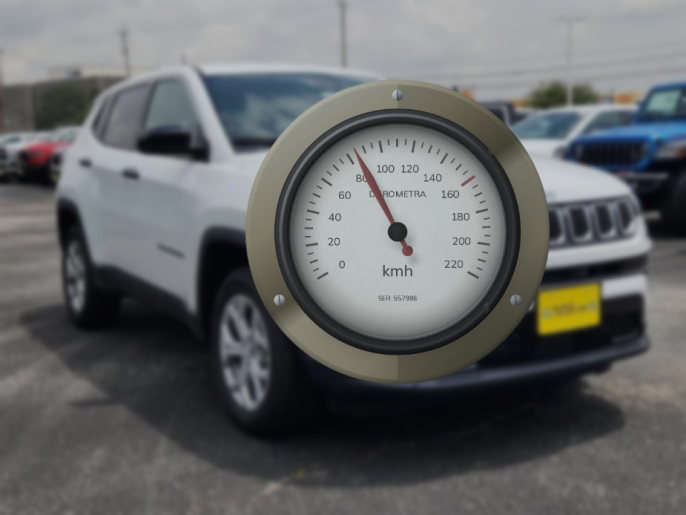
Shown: 85
